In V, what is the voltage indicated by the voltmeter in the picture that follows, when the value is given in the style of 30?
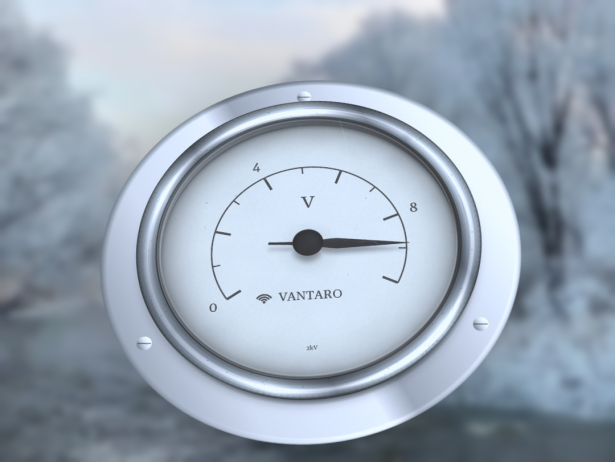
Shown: 9
